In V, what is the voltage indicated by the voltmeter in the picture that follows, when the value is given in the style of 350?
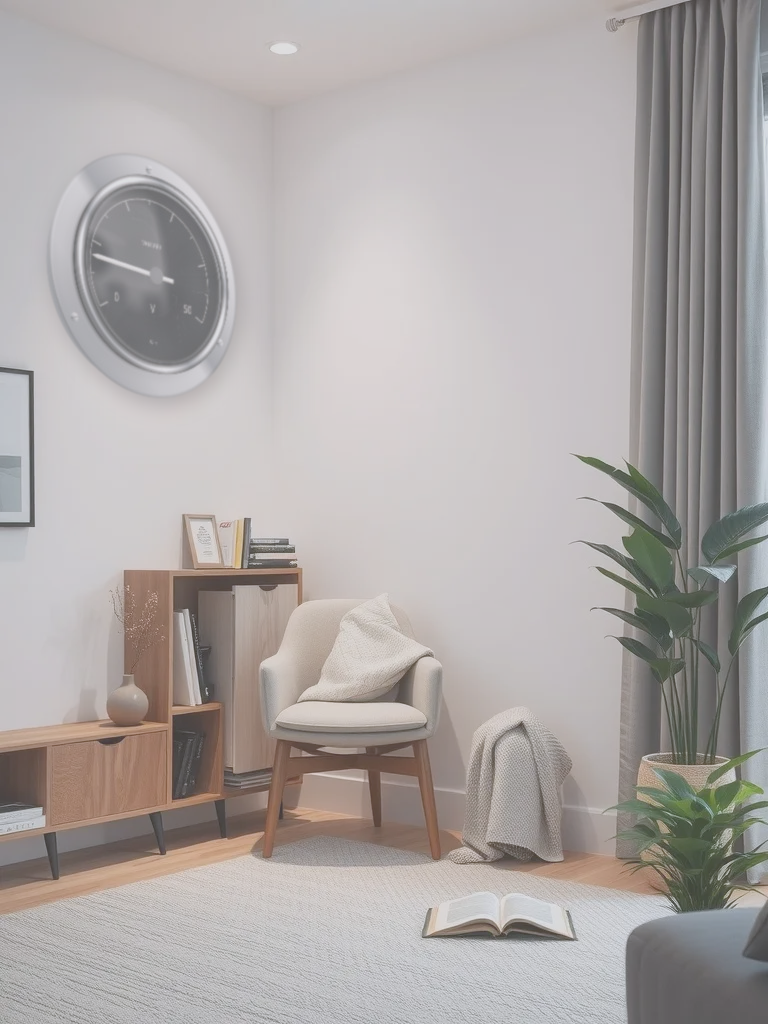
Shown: 7.5
